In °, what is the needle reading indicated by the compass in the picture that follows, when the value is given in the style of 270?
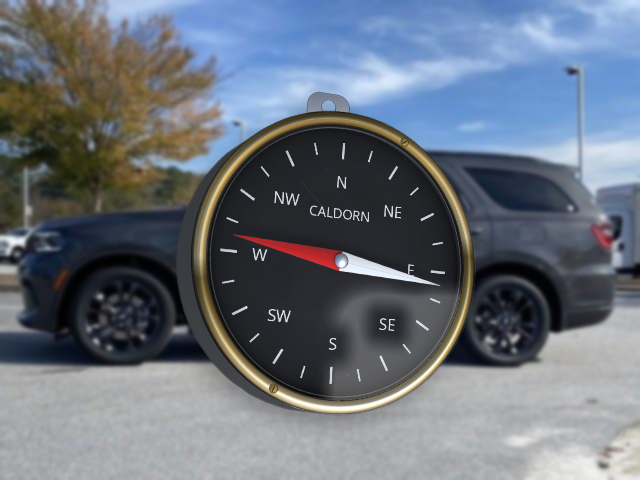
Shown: 277.5
